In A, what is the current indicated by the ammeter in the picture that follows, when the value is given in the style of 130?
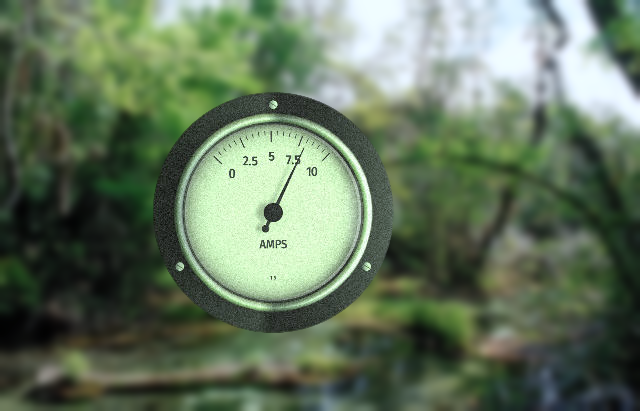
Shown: 8
